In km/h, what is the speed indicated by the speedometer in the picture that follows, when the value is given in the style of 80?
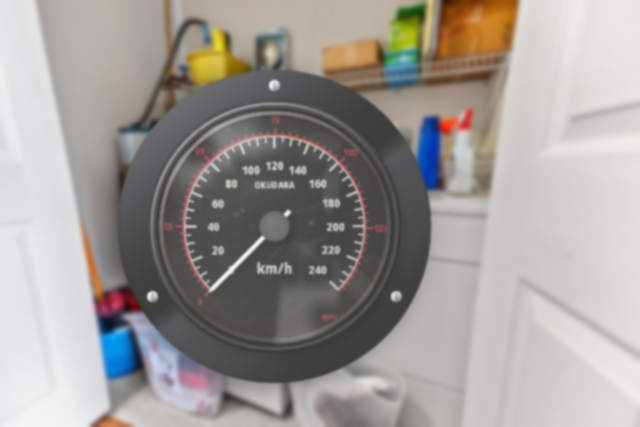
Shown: 0
